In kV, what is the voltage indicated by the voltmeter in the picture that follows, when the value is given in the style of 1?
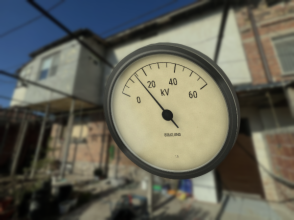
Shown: 15
